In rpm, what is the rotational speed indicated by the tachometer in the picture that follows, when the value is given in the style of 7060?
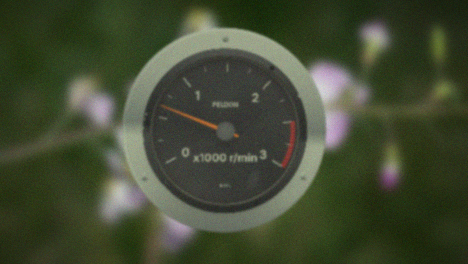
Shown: 625
